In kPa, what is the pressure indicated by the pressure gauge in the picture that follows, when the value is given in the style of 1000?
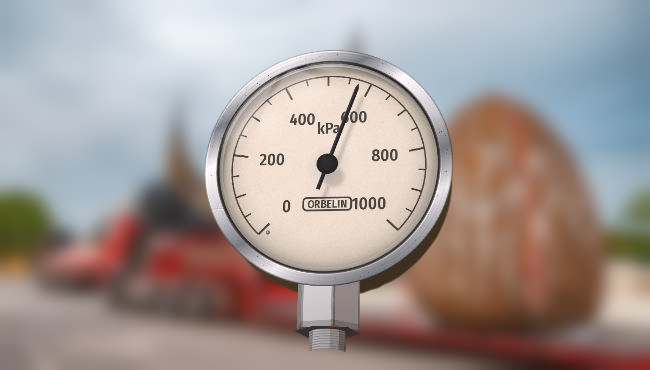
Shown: 575
